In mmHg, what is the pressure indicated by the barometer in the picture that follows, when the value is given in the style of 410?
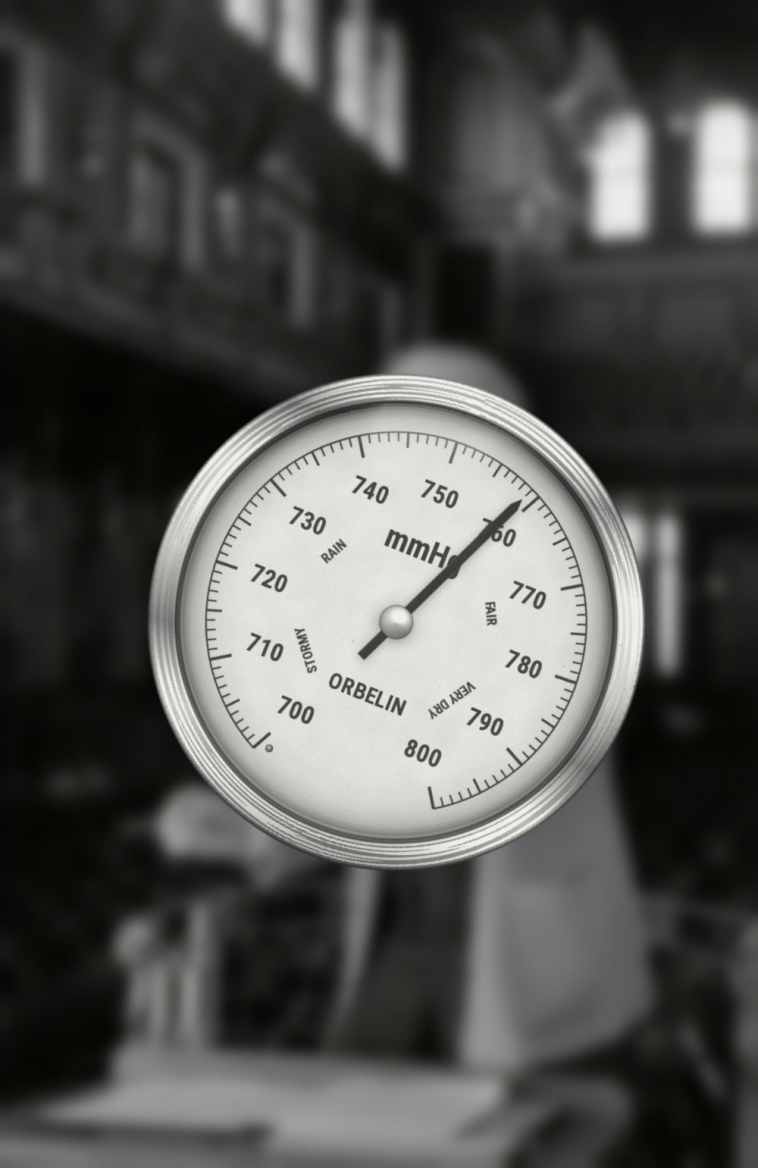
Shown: 759
